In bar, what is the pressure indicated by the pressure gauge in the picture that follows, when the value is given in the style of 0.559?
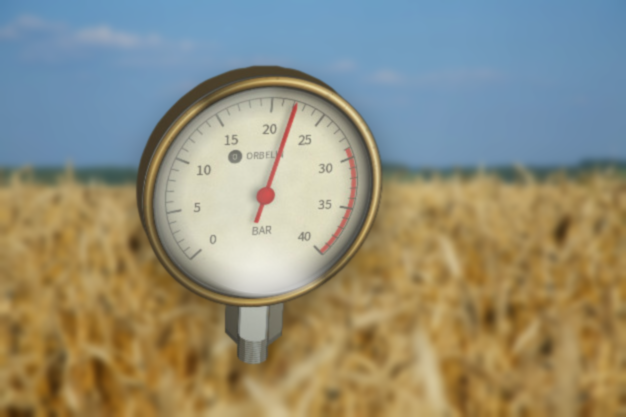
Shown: 22
